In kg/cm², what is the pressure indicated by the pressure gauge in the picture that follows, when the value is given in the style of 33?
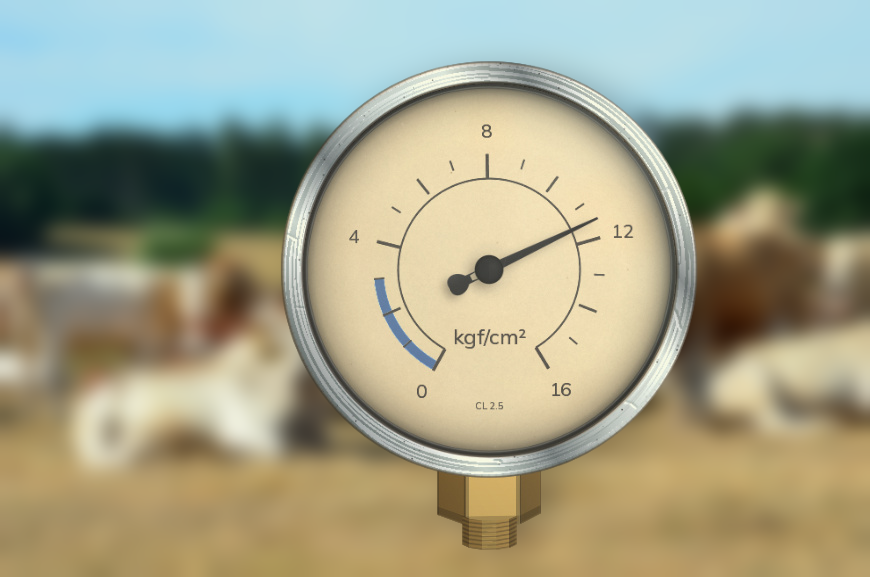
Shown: 11.5
